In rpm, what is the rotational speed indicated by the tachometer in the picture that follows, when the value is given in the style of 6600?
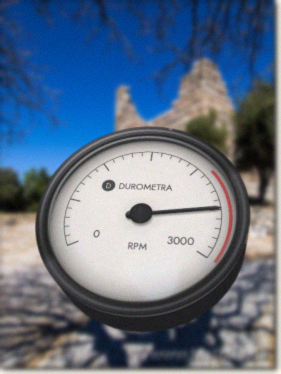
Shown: 2500
